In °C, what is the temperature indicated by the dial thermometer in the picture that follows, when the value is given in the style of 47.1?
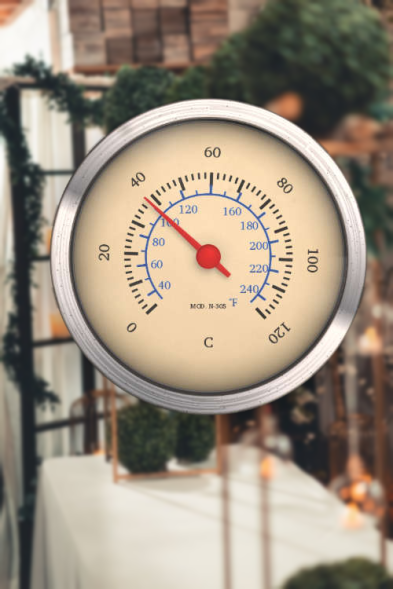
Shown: 38
